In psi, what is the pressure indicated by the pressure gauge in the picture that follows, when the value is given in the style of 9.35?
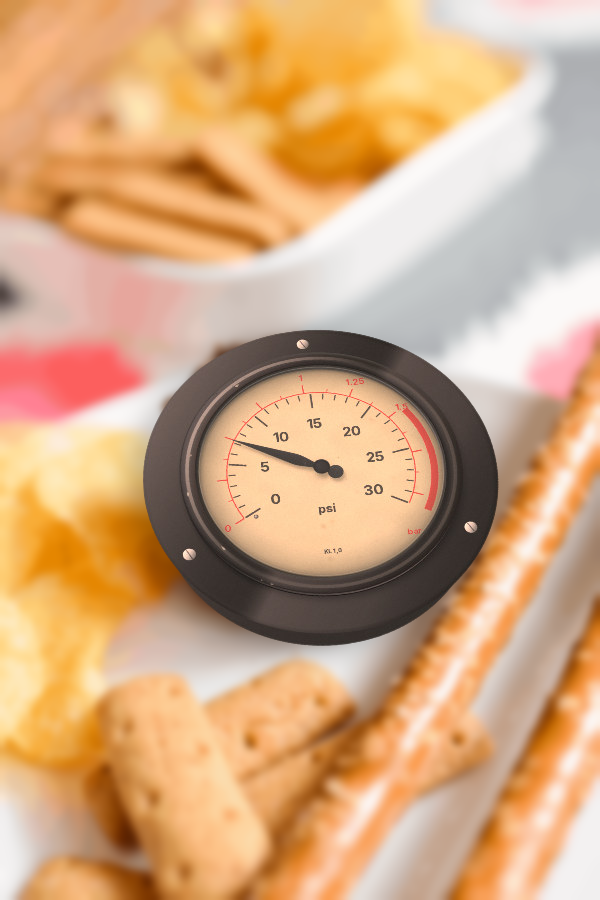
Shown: 7
